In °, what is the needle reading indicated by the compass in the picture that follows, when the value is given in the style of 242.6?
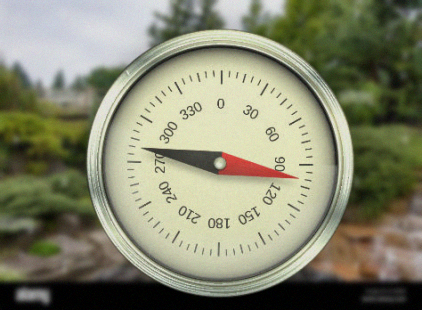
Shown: 100
